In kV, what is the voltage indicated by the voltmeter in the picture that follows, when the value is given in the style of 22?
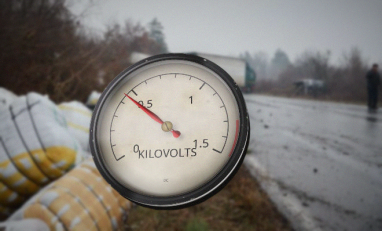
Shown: 0.45
